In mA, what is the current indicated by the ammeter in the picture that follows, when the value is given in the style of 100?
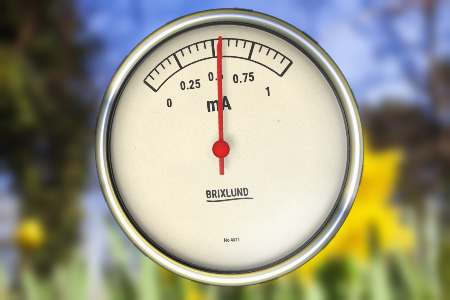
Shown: 0.55
